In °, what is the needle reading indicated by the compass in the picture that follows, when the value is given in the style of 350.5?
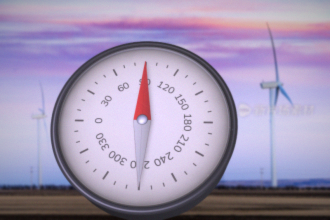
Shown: 90
